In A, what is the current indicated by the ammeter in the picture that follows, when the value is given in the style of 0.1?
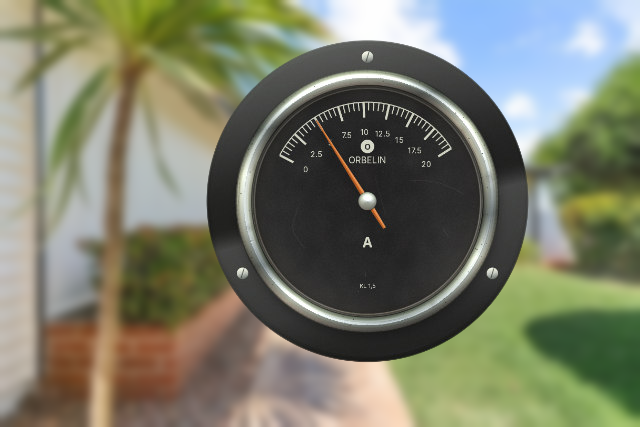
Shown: 5
